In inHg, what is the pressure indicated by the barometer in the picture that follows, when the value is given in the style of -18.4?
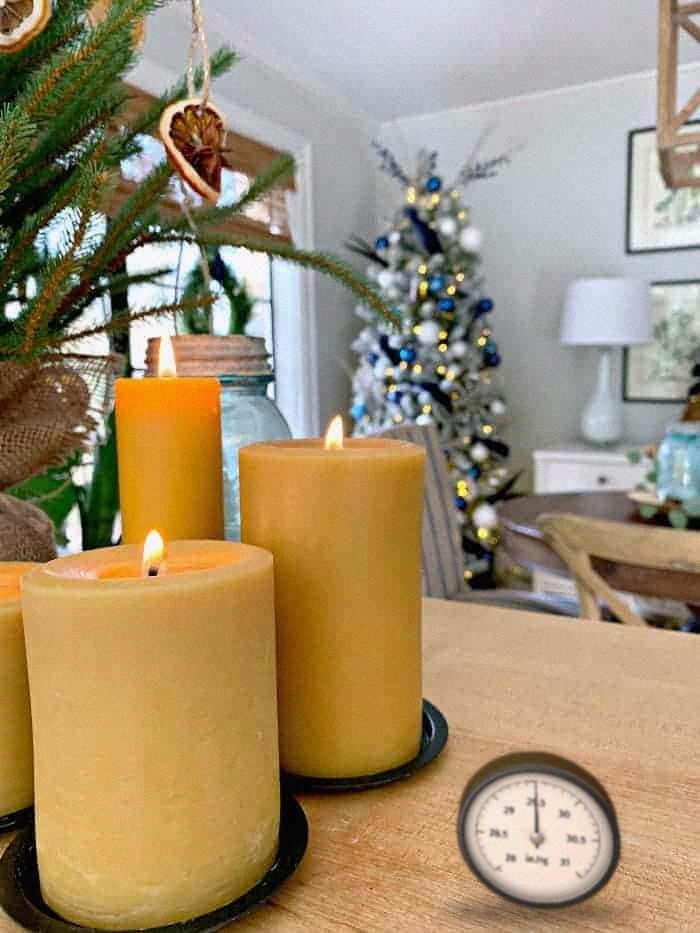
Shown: 29.5
